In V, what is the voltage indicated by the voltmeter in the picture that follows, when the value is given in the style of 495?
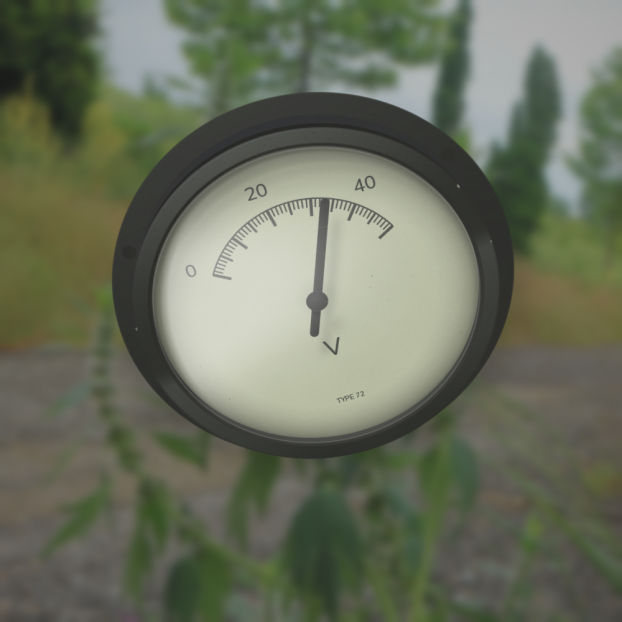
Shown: 33
